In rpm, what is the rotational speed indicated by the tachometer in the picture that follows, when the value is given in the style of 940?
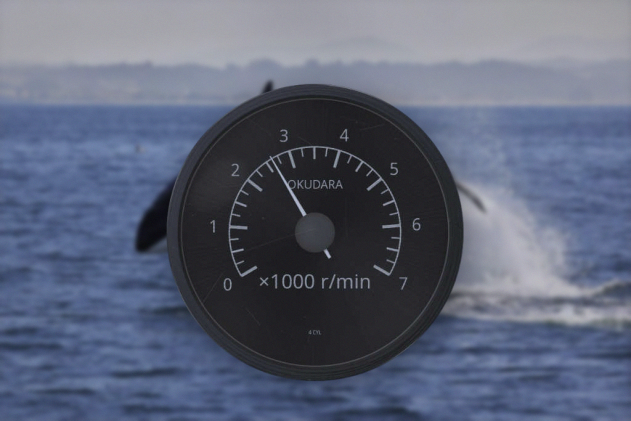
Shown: 2625
